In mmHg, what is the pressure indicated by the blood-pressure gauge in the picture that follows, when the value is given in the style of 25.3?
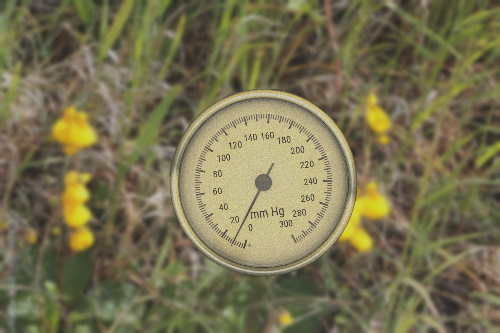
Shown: 10
